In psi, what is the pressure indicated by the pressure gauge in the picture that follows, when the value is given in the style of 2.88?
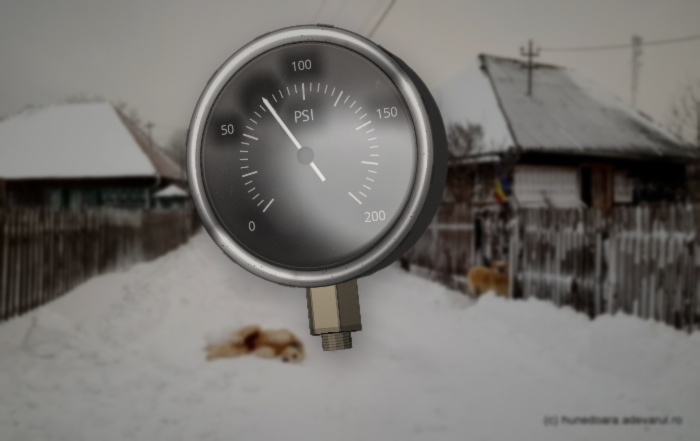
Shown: 75
